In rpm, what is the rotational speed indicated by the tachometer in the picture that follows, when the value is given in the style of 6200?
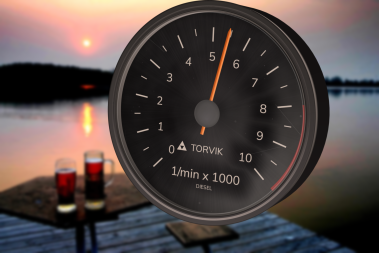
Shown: 5500
